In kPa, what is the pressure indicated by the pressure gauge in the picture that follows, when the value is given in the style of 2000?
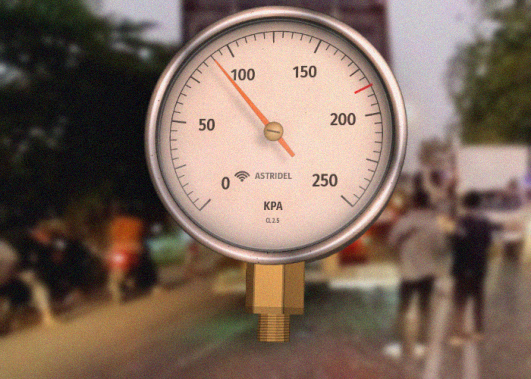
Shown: 90
